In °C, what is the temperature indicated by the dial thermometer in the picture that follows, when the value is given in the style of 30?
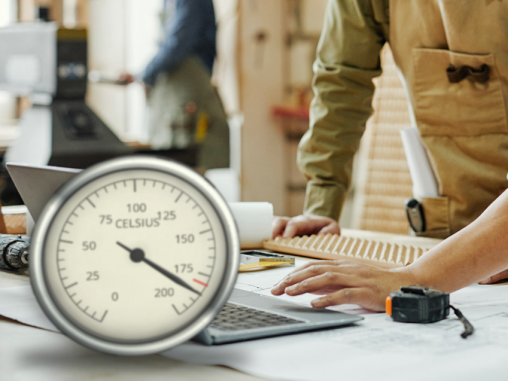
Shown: 185
